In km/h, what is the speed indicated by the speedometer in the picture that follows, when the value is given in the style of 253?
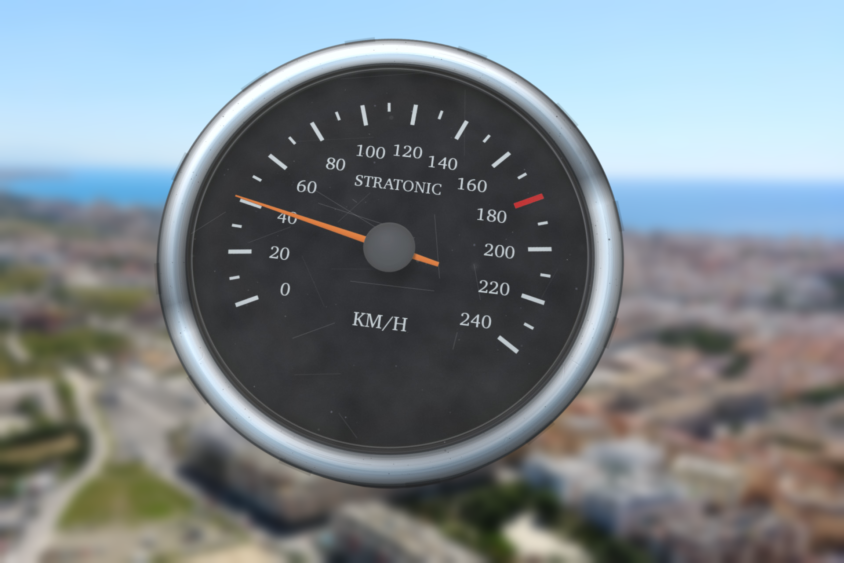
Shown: 40
